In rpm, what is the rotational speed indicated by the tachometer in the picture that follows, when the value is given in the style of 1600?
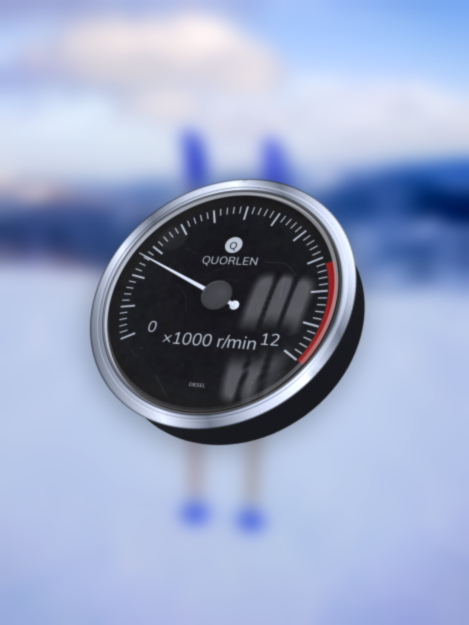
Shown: 2600
